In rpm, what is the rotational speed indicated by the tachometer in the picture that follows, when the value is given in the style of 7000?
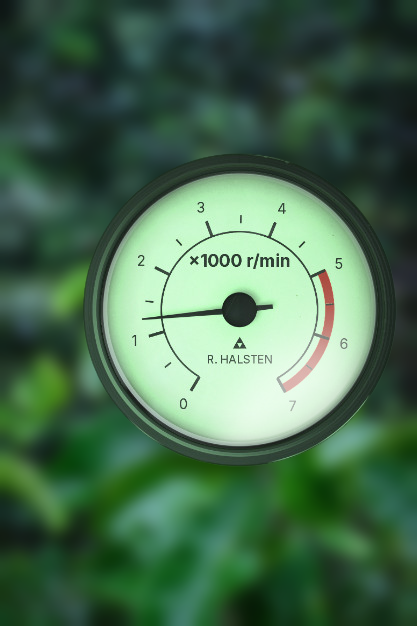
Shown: 1250
